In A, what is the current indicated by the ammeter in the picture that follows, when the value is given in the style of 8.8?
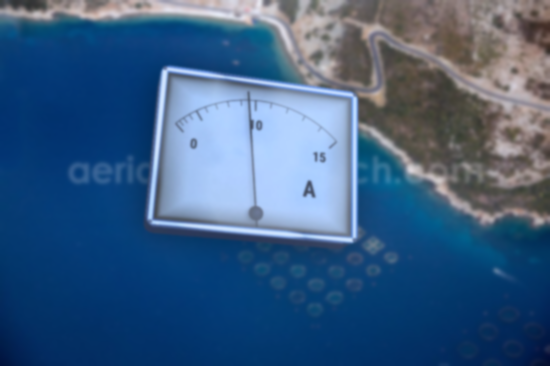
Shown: 9.5
